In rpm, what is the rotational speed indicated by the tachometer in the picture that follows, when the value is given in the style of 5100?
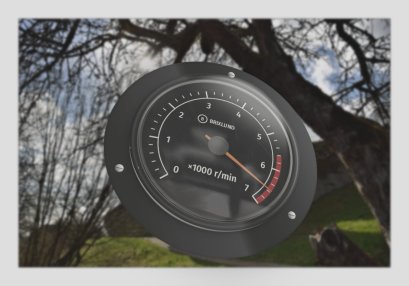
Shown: 6600
